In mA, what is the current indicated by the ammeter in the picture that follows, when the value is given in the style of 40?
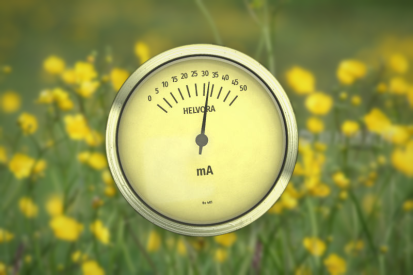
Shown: 32.5
